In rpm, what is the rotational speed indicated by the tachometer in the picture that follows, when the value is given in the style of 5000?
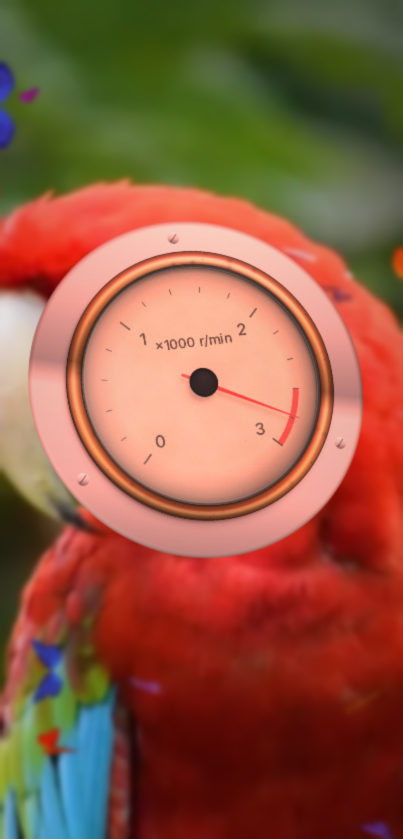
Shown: 2800
